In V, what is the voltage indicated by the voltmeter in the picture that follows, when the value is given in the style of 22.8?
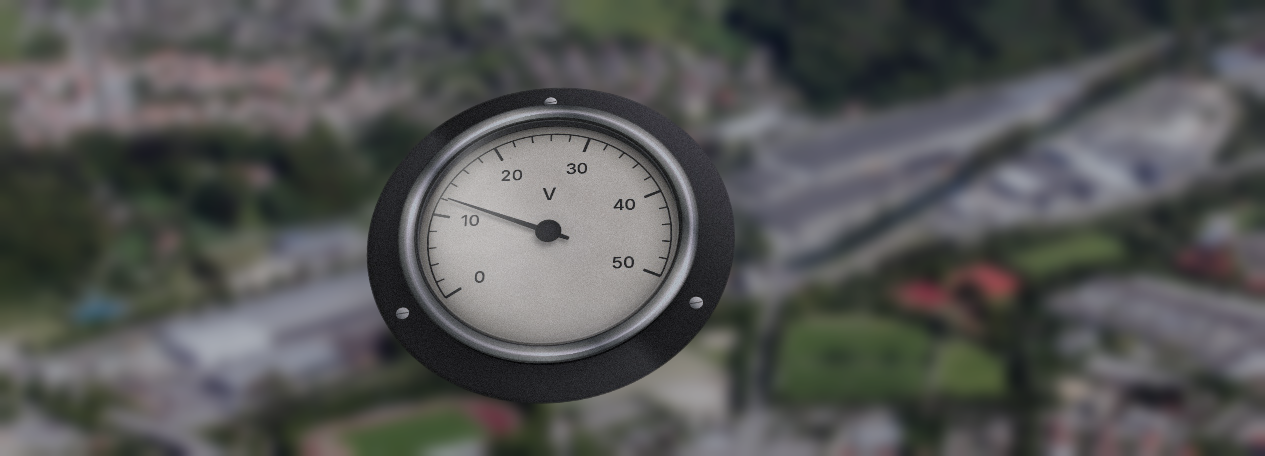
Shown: 12
